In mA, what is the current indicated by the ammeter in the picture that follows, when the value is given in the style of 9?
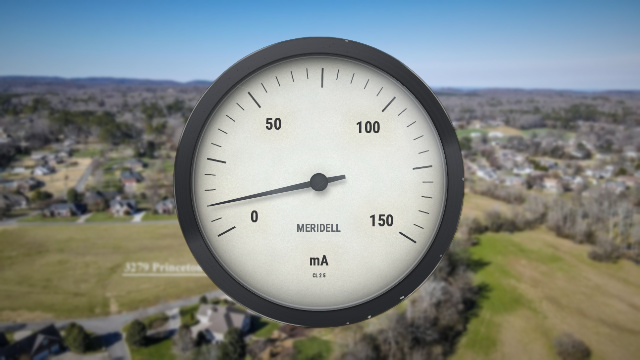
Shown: 10
